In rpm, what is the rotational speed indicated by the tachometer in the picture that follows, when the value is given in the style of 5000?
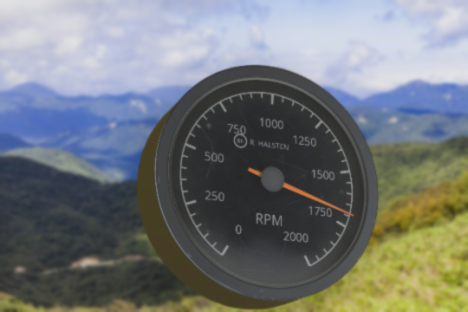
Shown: 1700
